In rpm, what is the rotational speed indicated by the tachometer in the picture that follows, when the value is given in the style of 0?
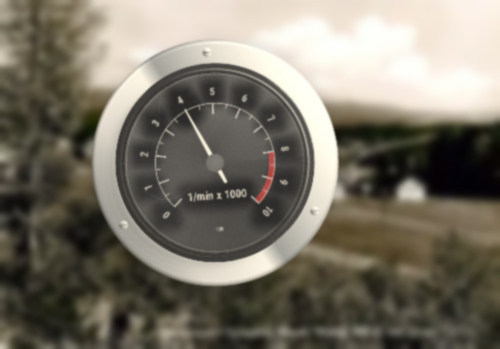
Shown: 4000
